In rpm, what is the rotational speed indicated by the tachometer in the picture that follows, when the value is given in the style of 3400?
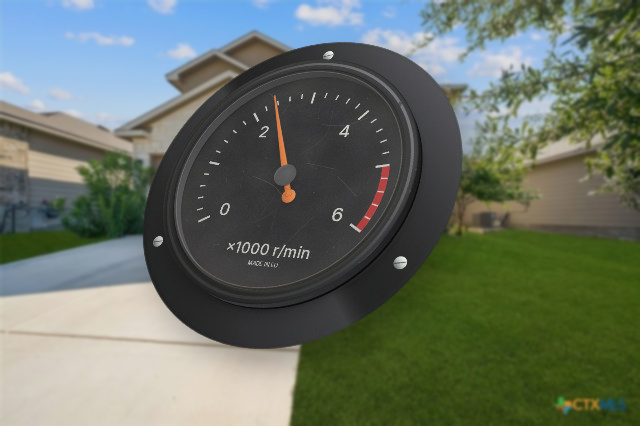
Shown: 2400
